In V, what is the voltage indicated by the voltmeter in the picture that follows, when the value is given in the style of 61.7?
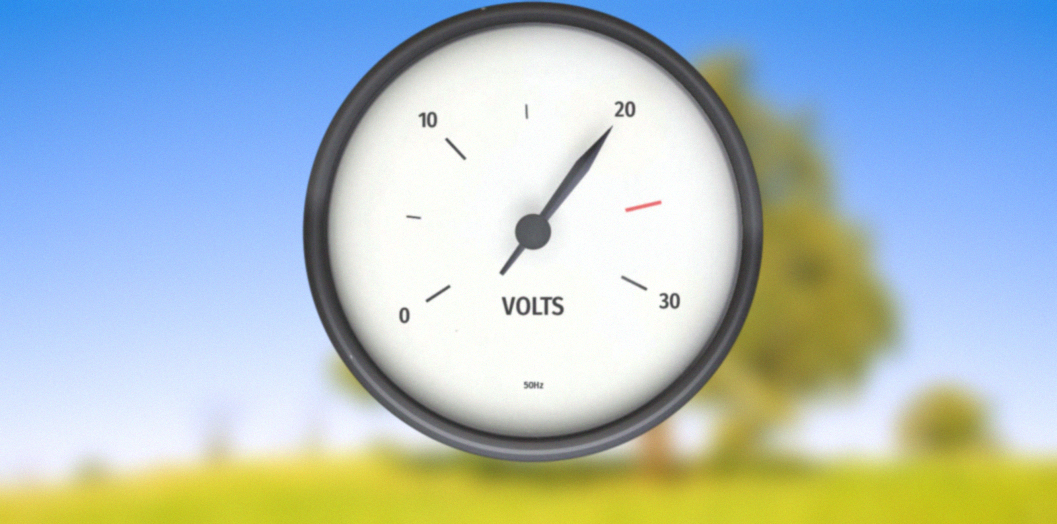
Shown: 20
